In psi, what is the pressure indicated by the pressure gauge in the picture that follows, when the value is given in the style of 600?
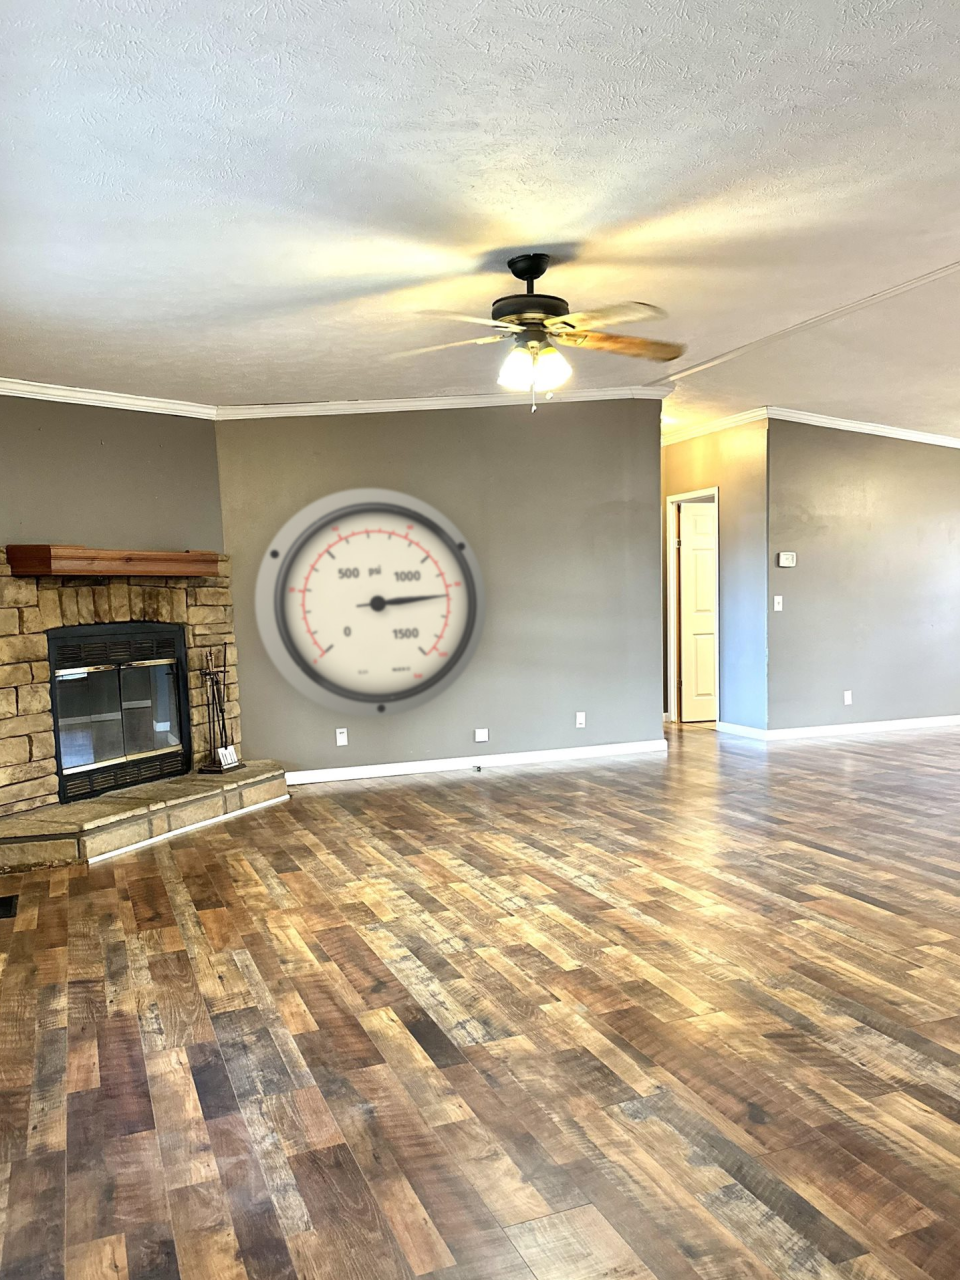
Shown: 1200
